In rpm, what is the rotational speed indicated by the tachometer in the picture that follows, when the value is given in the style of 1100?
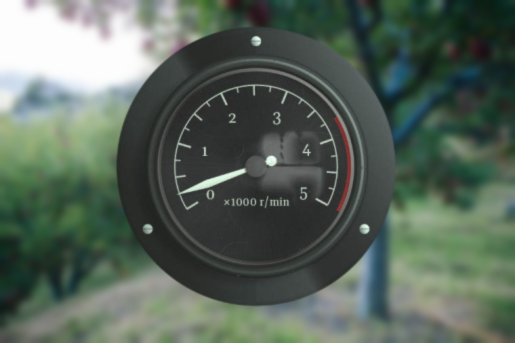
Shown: 250
